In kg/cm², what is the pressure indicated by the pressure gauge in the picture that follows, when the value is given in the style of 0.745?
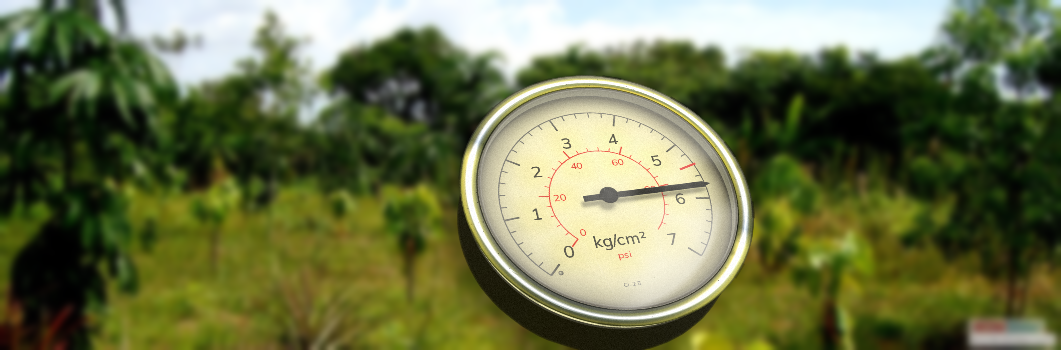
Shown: 5.8
